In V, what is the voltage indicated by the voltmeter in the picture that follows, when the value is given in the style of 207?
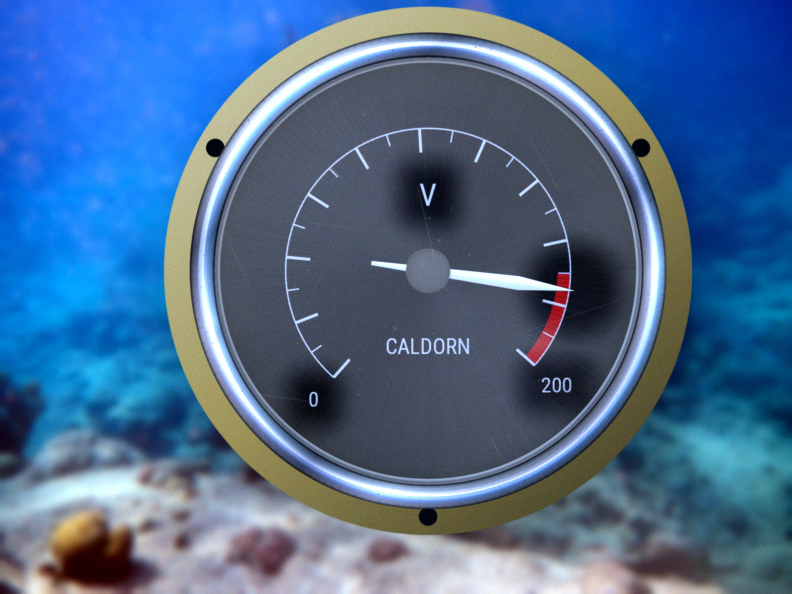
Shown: 175
